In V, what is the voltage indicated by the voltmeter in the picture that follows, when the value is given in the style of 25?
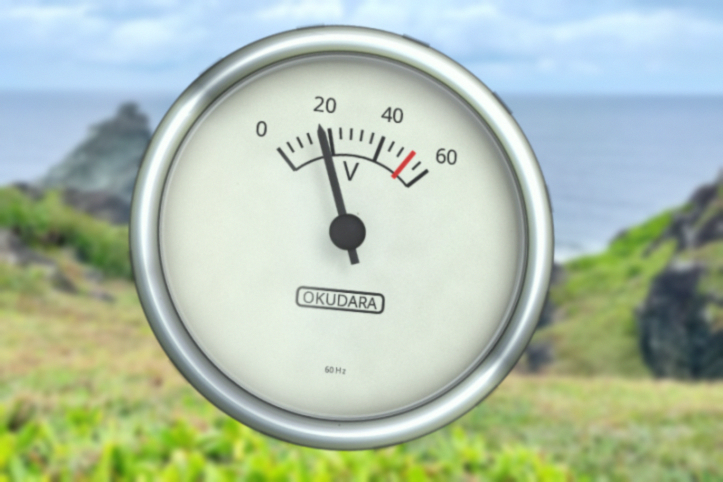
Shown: 16
